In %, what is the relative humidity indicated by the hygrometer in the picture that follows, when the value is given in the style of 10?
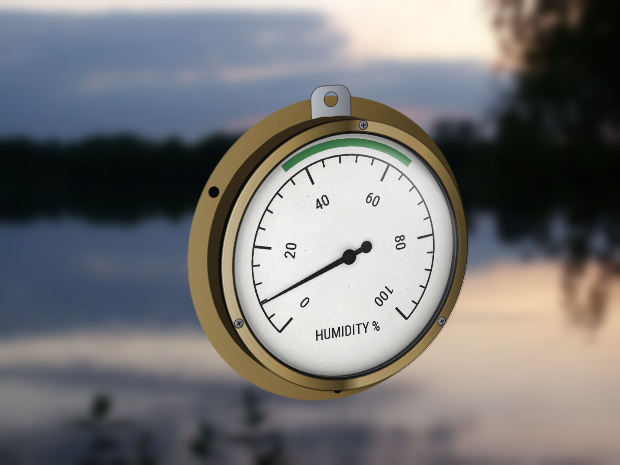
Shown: 8
